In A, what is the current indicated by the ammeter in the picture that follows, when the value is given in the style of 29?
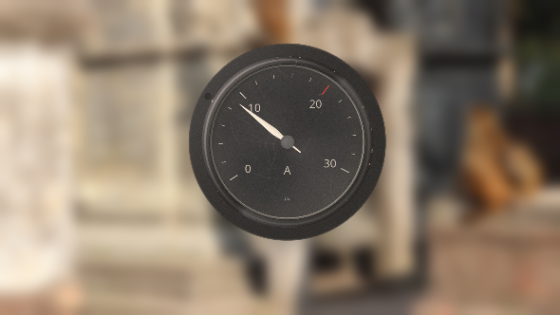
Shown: 9
